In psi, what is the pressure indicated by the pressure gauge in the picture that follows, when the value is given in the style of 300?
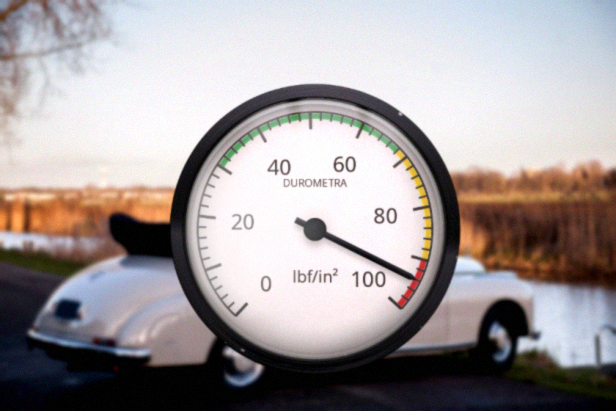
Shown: 94
